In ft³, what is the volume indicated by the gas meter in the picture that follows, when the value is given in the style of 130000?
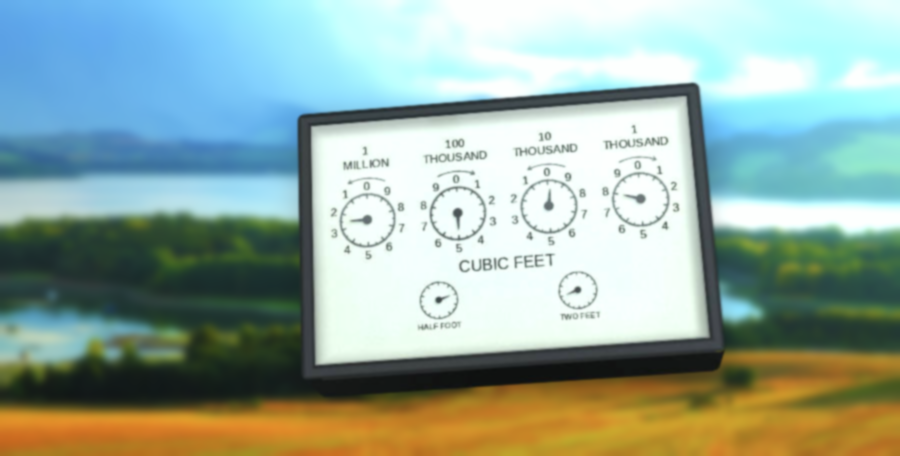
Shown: 249800
